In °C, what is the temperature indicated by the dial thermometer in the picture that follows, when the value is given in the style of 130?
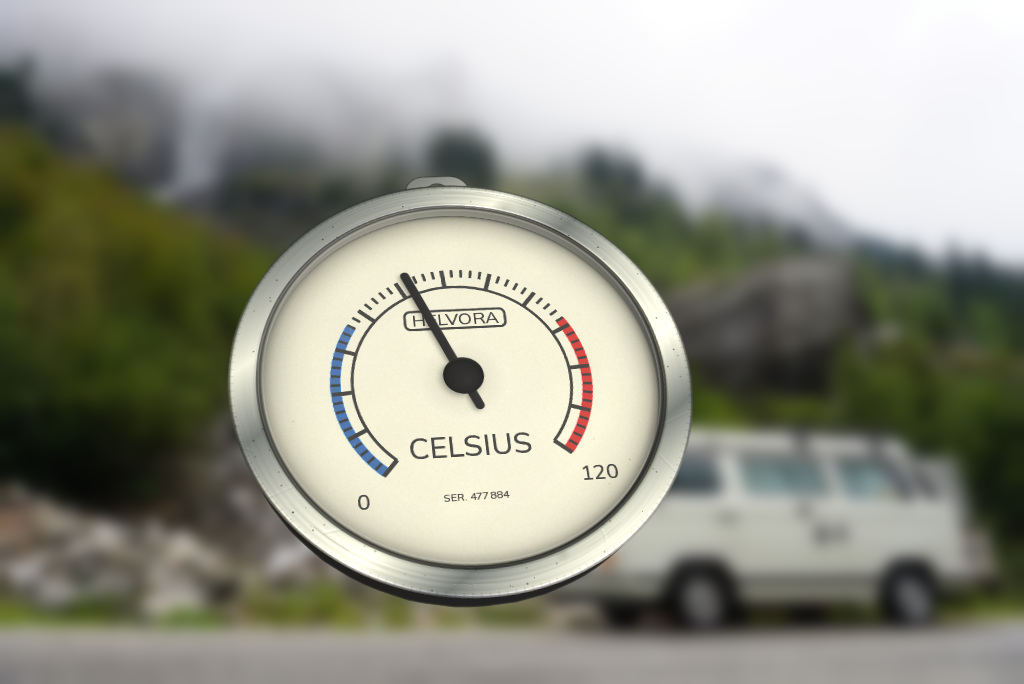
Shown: 52
